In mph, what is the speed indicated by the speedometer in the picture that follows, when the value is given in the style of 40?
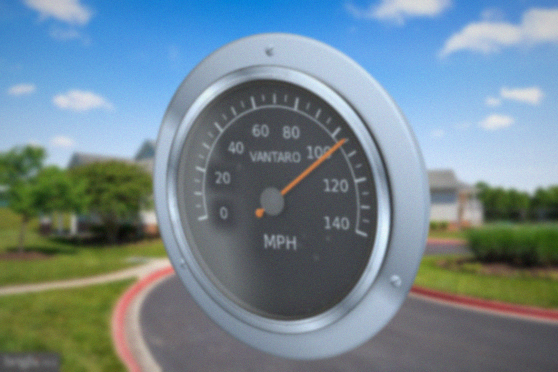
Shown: 105
